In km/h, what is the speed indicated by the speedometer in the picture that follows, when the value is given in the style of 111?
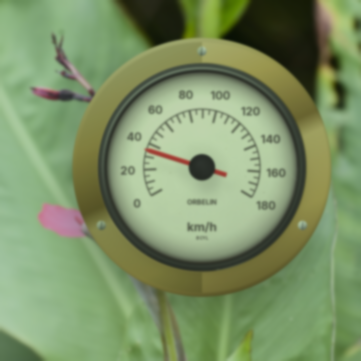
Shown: 35
